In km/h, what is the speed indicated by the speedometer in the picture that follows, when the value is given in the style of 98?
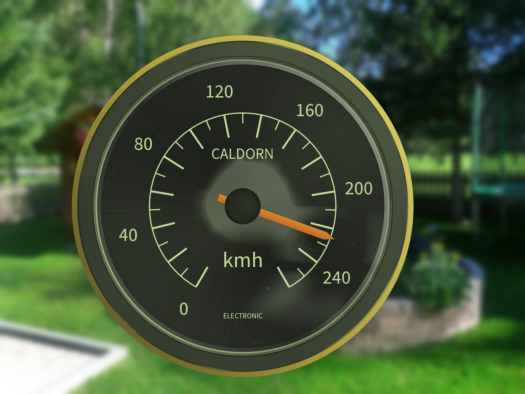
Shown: 225
